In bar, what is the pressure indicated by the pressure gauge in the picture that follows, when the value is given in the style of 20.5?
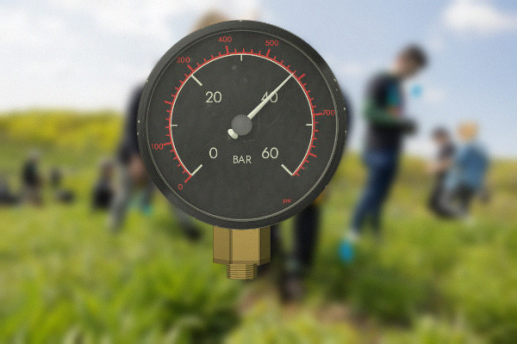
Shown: 40
